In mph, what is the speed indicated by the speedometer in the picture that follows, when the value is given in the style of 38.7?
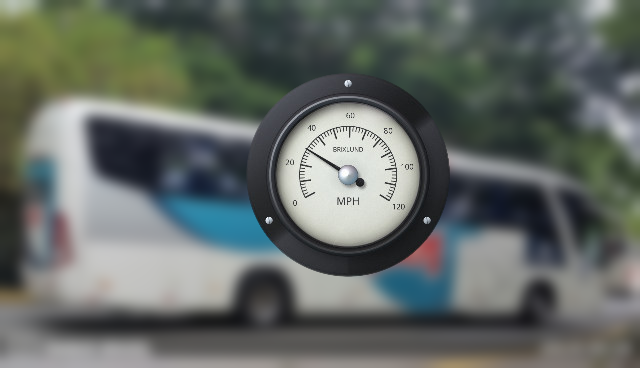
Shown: 30
